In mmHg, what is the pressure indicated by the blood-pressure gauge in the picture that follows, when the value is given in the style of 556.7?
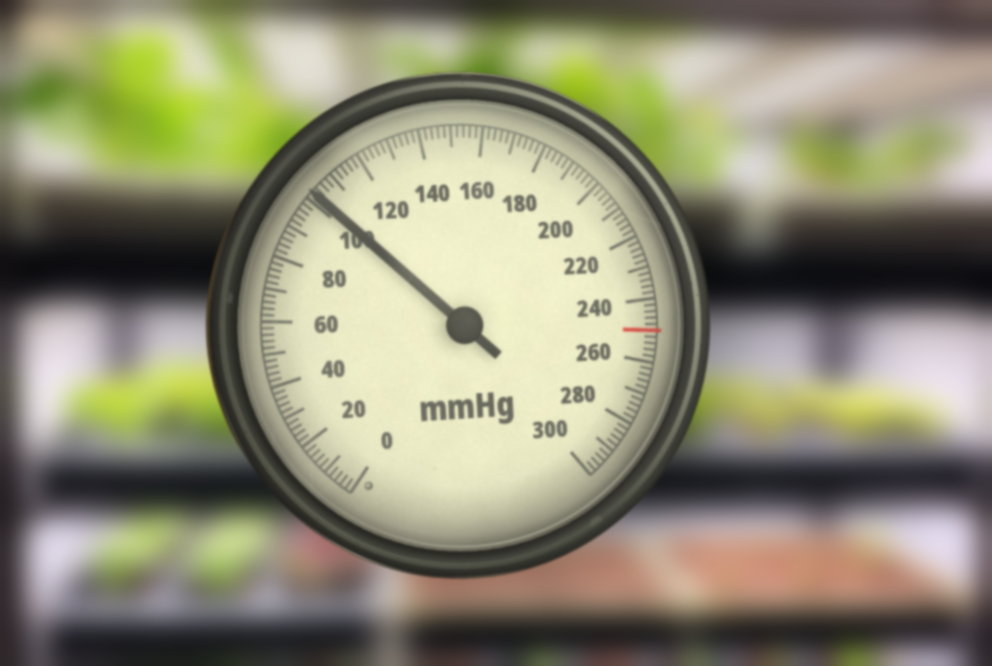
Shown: 102
